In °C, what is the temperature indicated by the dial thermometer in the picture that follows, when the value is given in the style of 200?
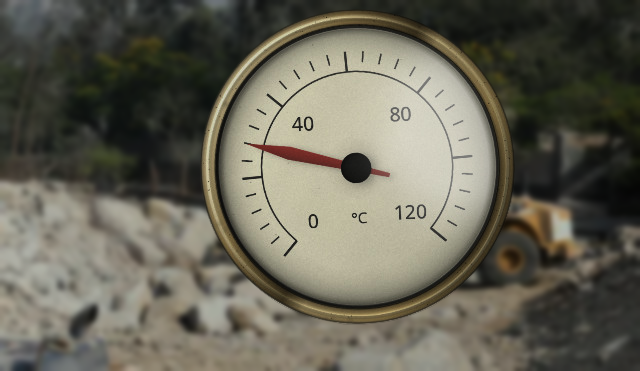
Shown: 28
